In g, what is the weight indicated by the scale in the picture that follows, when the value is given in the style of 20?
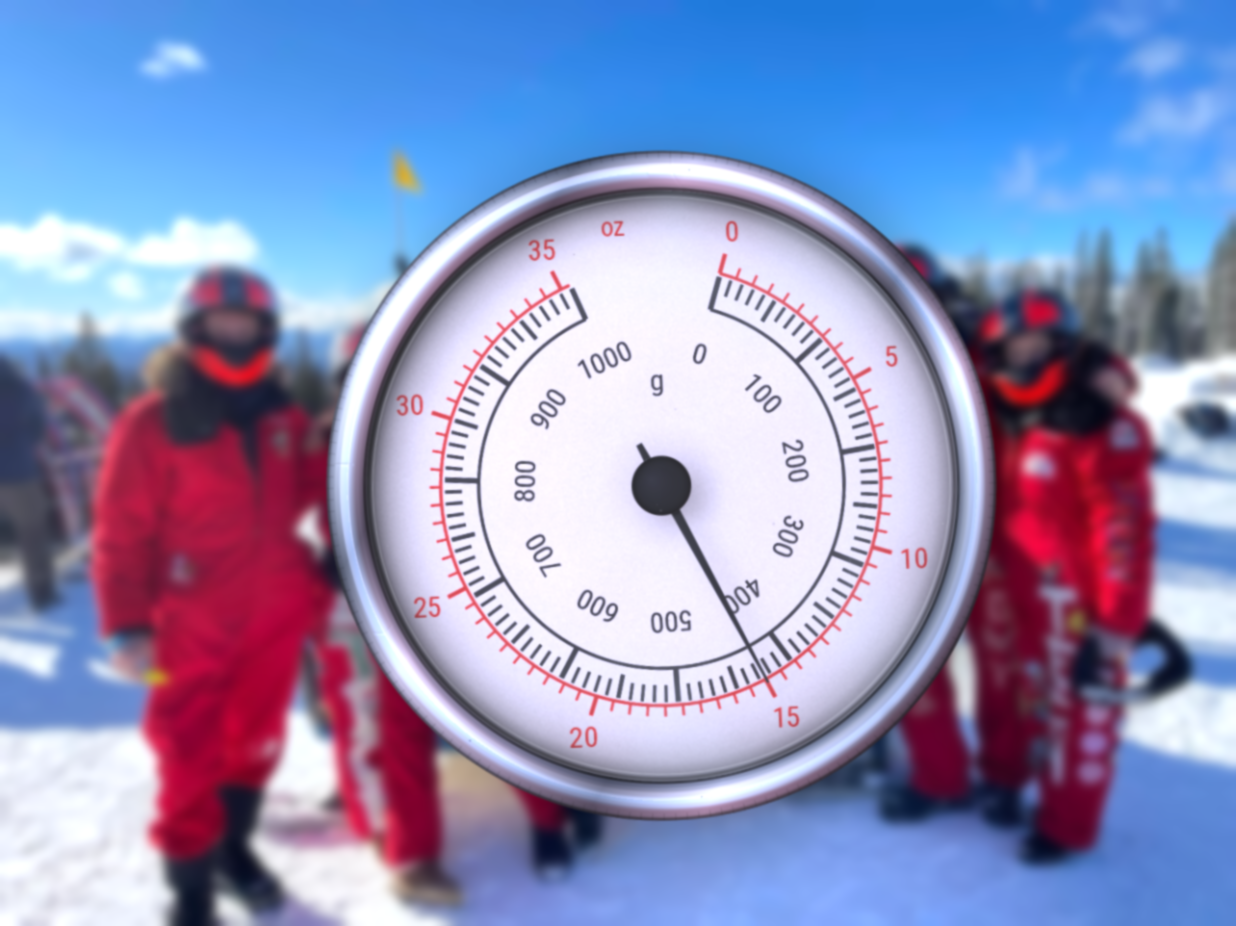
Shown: 425
